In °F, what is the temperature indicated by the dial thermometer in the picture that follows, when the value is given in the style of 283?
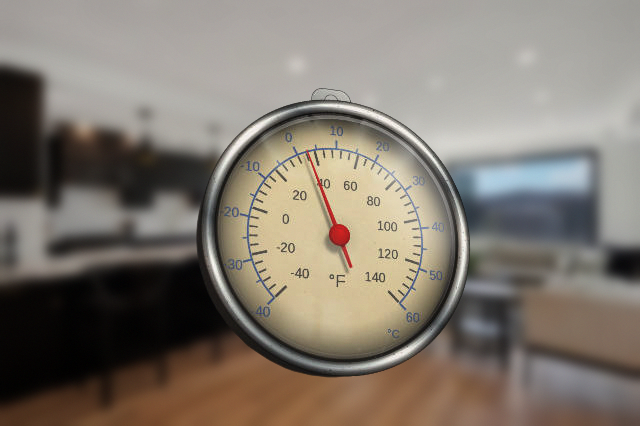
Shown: 36
